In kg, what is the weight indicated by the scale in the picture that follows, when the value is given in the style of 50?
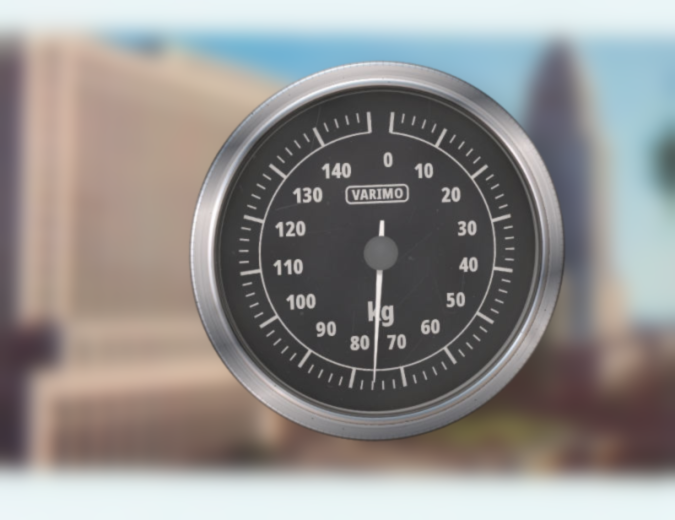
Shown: 76
